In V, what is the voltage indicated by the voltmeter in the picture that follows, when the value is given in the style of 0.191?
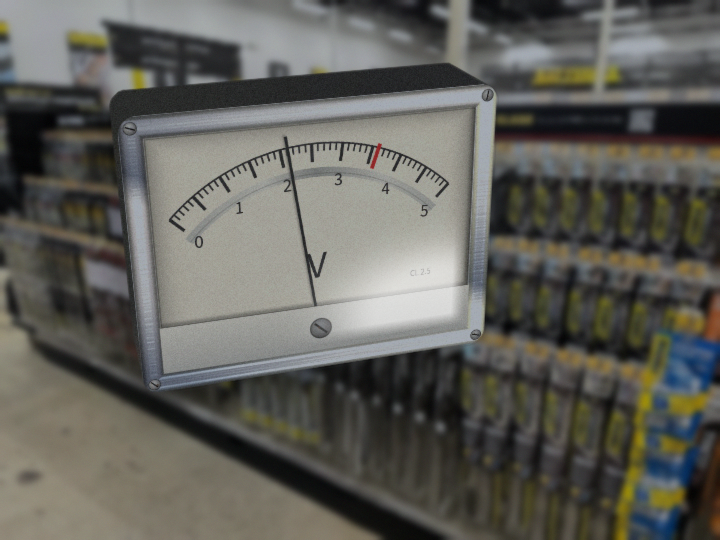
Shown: 2.1
